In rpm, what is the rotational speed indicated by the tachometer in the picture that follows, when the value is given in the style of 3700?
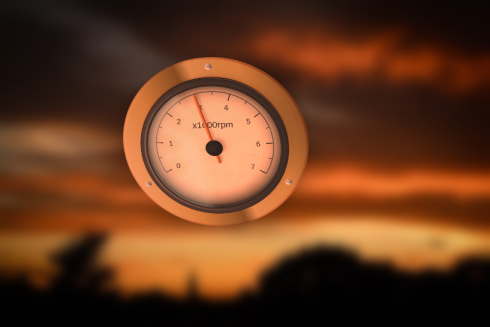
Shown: 3000
